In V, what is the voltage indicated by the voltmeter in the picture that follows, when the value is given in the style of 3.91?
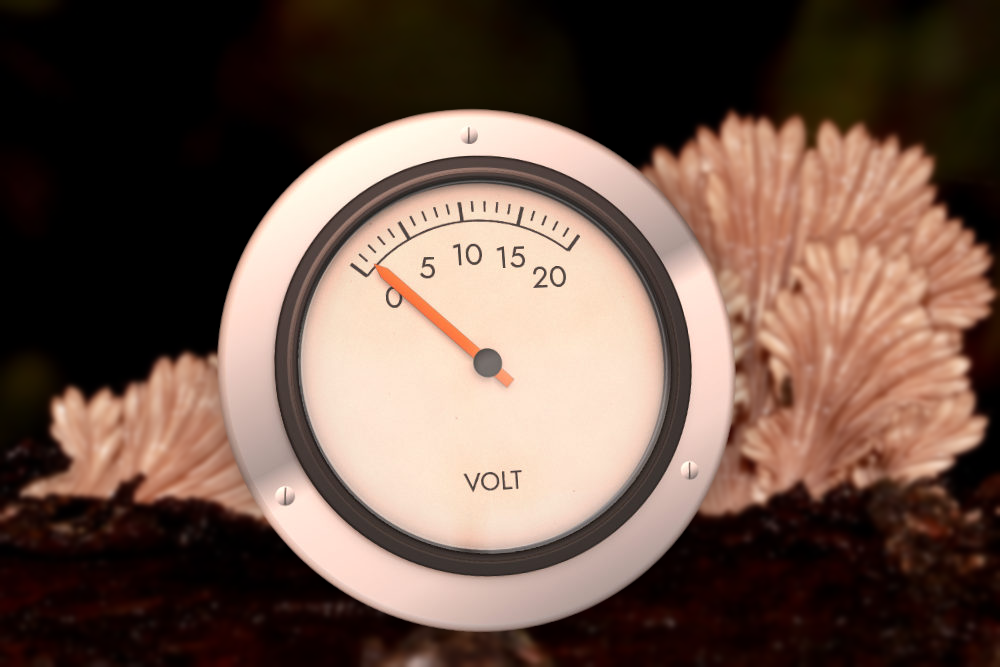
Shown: 1
